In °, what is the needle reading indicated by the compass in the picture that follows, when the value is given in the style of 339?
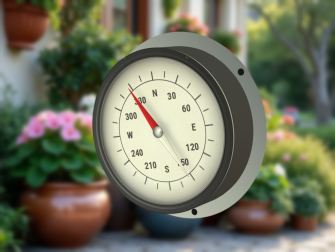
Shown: 330
